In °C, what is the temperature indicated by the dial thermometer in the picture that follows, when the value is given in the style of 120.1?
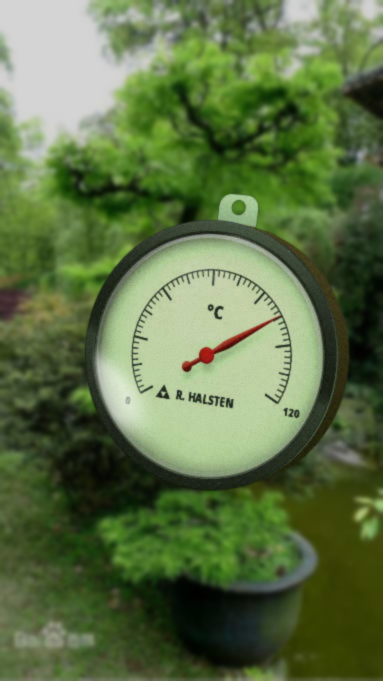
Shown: 90
